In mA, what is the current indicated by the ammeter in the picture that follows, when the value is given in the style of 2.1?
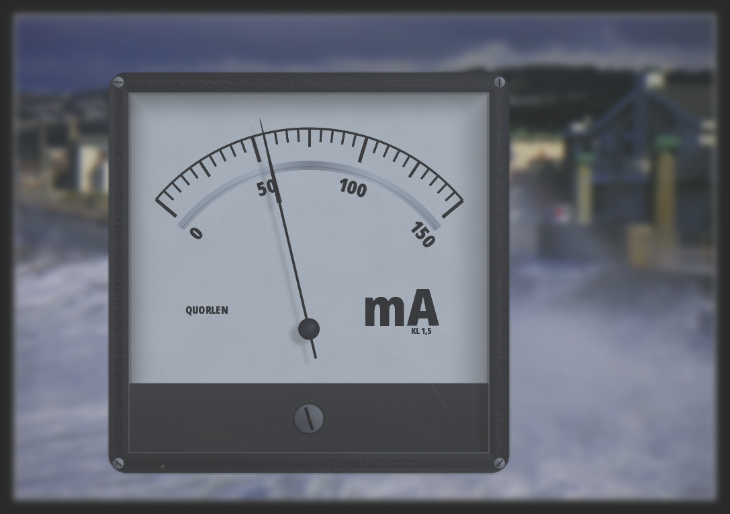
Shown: 55
